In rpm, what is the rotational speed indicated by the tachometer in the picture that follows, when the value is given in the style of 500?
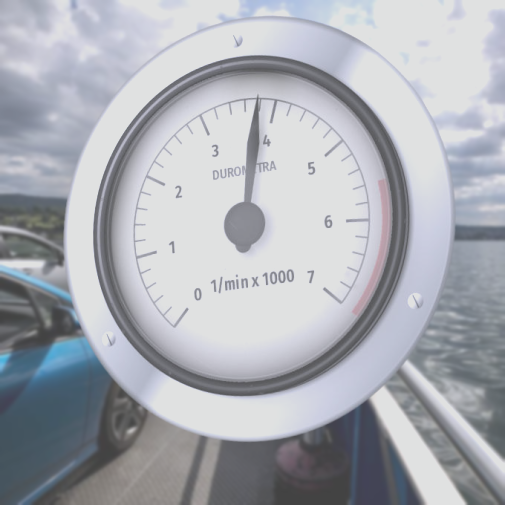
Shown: 3800
